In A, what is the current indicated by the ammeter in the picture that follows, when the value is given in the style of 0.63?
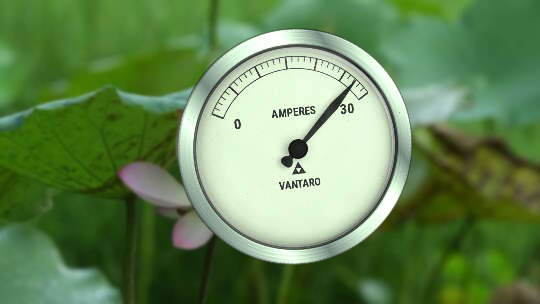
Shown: 27
